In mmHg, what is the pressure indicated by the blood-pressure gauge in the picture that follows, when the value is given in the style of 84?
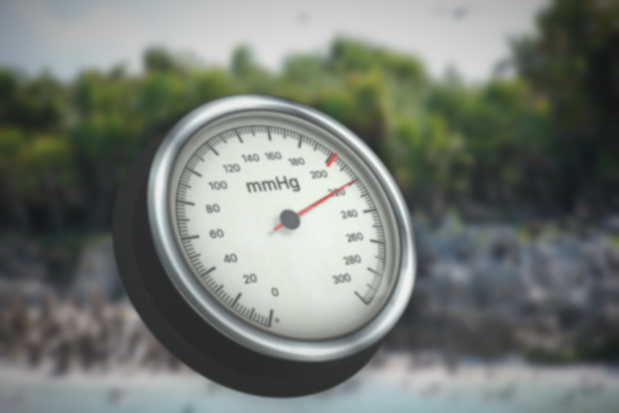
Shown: 220
